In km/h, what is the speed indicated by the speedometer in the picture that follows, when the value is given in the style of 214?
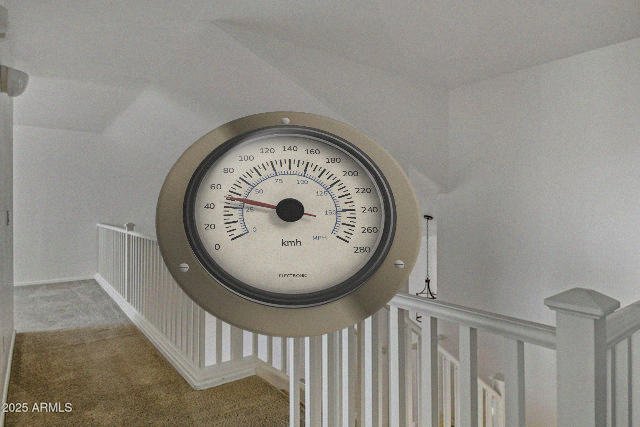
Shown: 50
